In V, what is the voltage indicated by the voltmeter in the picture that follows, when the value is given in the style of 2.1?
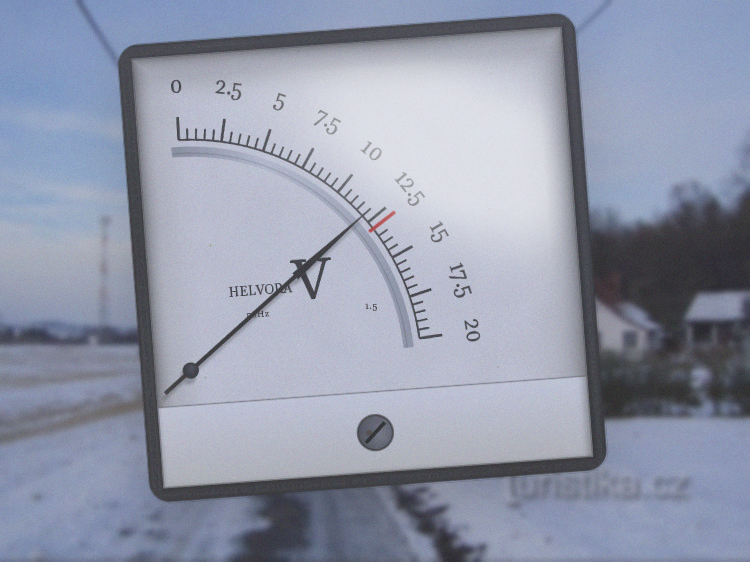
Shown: 12
